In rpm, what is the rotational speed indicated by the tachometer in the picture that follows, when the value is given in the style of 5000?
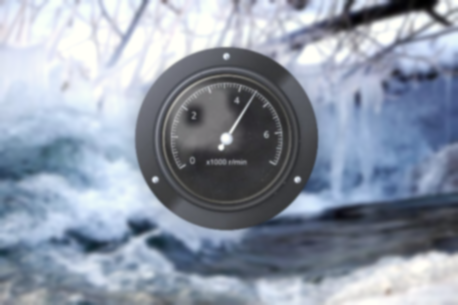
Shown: 4500
